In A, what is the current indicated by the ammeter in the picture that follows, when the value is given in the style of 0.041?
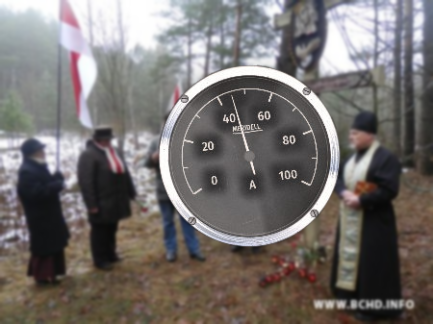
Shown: 45
